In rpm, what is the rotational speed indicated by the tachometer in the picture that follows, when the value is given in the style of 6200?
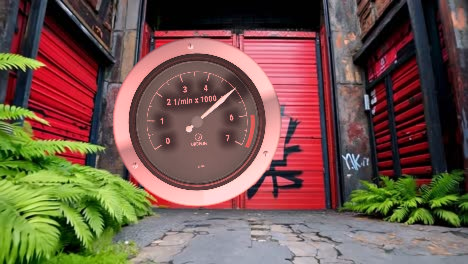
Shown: 5000
